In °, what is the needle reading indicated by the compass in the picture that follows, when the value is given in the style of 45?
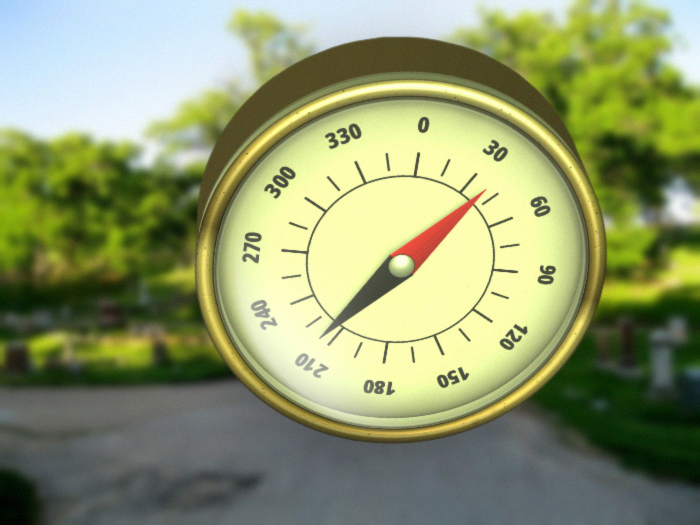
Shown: 37.5
